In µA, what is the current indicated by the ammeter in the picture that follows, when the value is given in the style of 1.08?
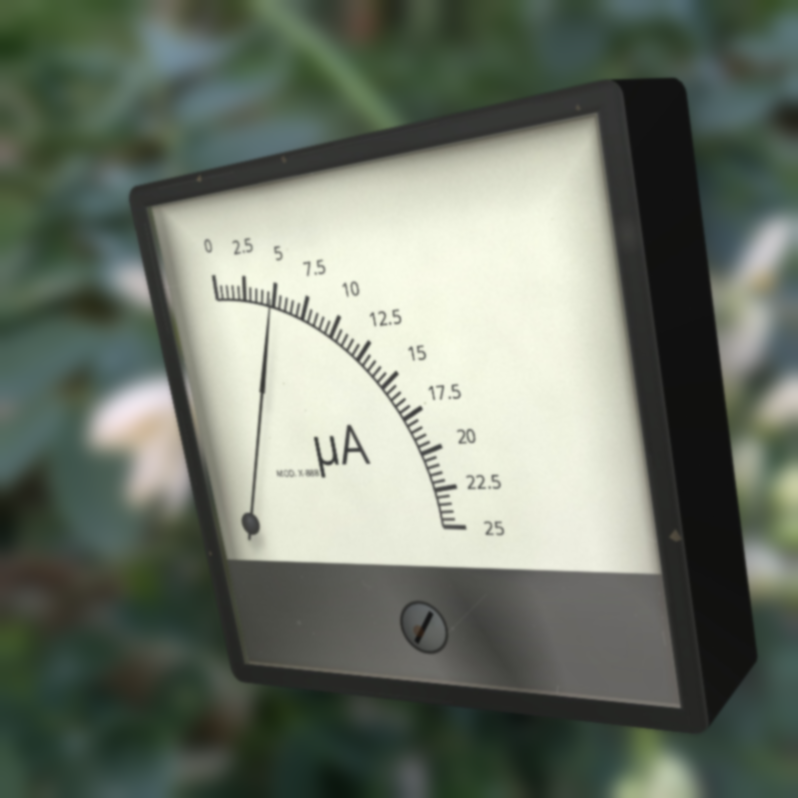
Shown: 5
